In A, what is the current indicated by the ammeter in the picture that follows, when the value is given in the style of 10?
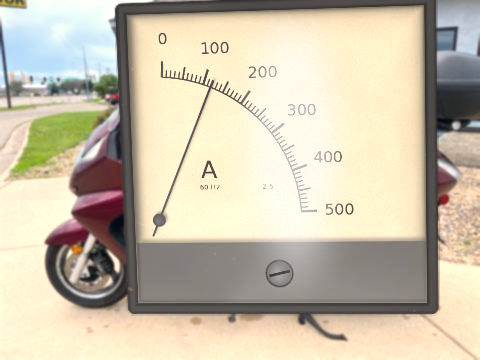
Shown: 120
